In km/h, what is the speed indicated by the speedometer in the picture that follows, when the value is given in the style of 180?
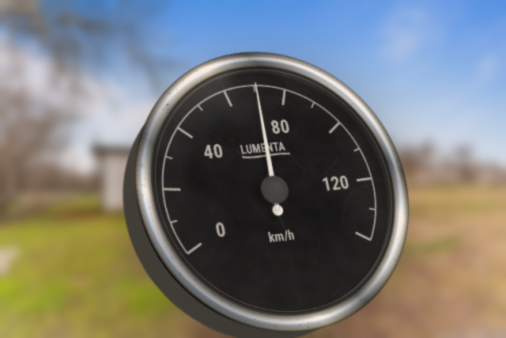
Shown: 70
